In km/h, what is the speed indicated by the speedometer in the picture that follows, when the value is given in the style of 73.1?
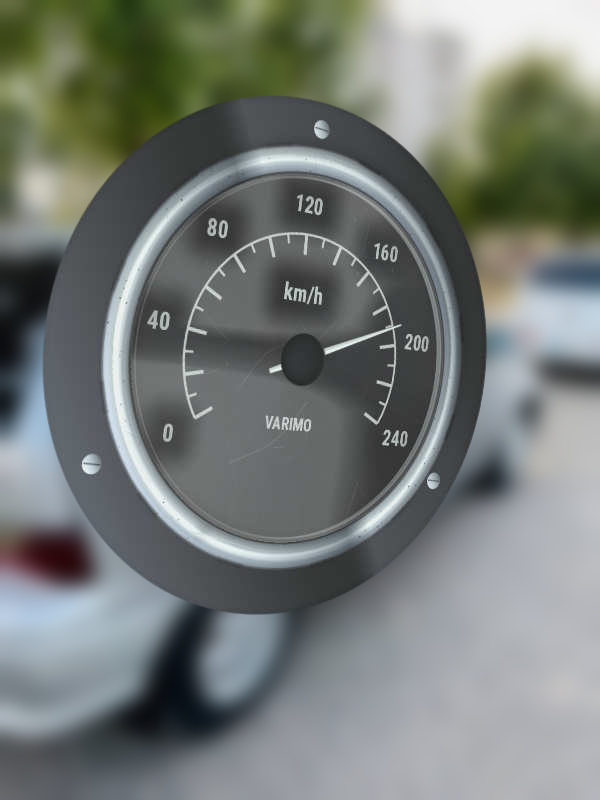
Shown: 190
